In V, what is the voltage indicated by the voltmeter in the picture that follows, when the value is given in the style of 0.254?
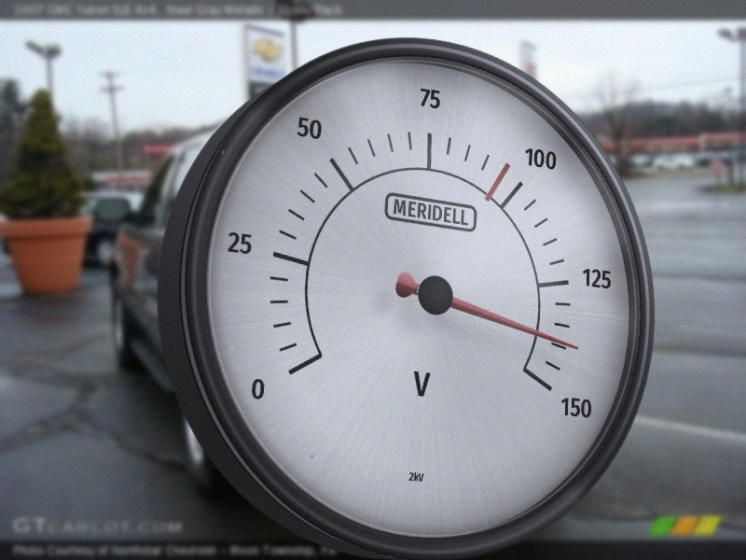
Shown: 140
